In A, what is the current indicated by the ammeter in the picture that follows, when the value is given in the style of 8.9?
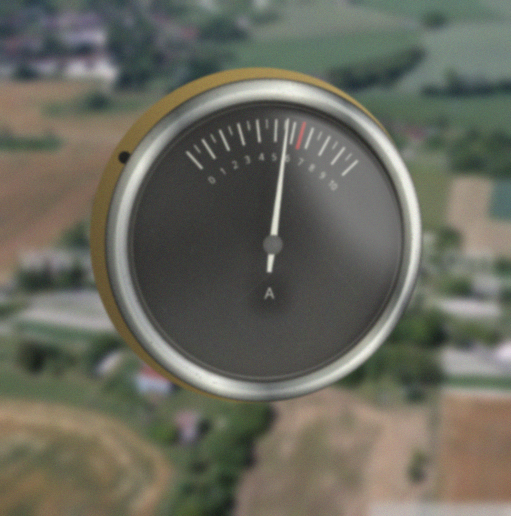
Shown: 5.5
